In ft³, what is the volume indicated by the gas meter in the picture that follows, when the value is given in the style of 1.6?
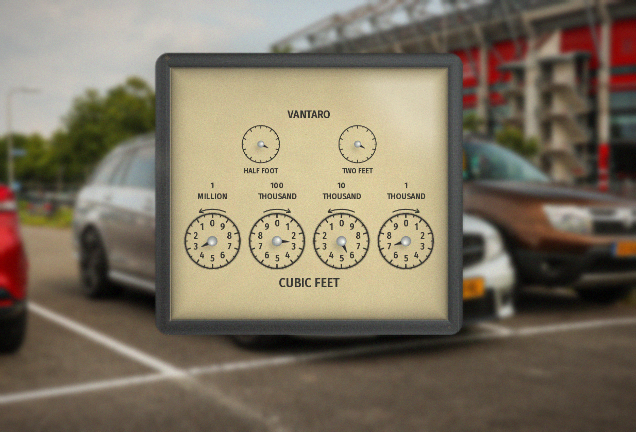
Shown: 325700
